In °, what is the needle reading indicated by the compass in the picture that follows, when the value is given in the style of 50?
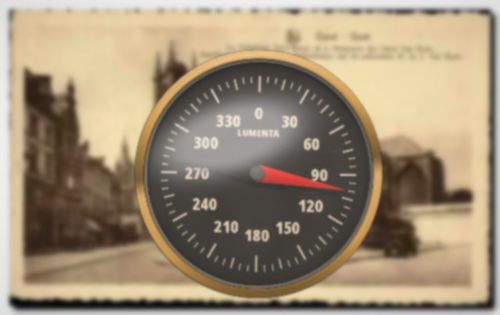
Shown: 100
